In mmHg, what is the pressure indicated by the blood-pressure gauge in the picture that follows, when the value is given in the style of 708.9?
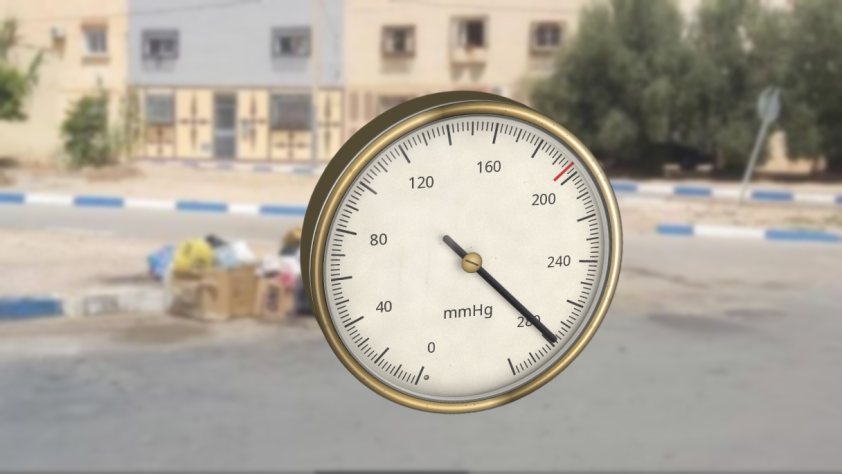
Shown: 278
